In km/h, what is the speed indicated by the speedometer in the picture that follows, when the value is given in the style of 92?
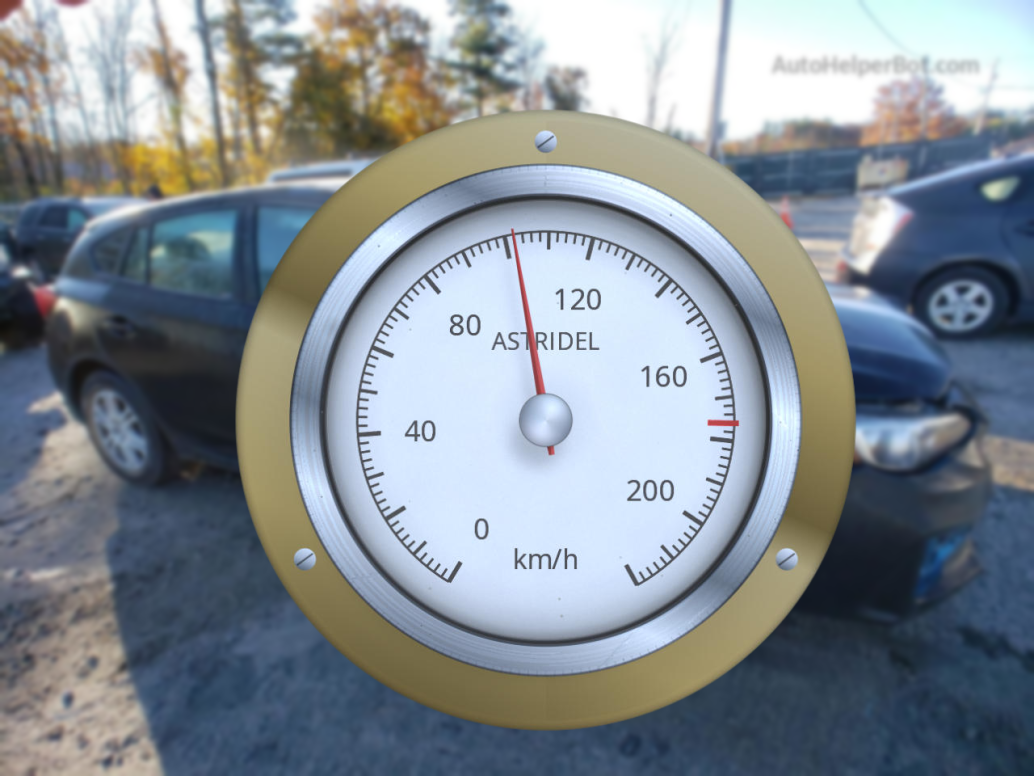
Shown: 102
